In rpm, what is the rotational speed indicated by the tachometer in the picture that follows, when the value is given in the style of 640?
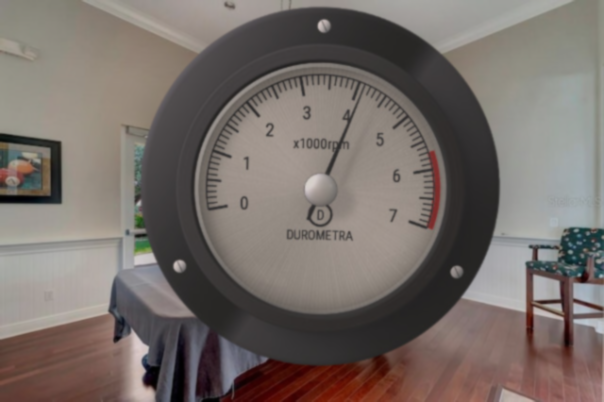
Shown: 4100
